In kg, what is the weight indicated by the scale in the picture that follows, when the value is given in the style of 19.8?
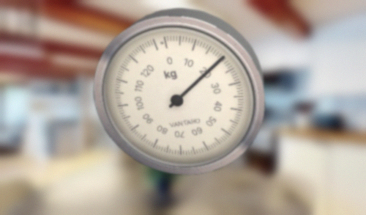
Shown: 20
